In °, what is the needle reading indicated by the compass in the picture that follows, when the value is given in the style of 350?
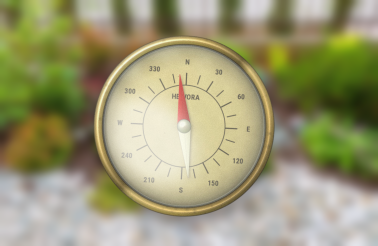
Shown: 352.5
